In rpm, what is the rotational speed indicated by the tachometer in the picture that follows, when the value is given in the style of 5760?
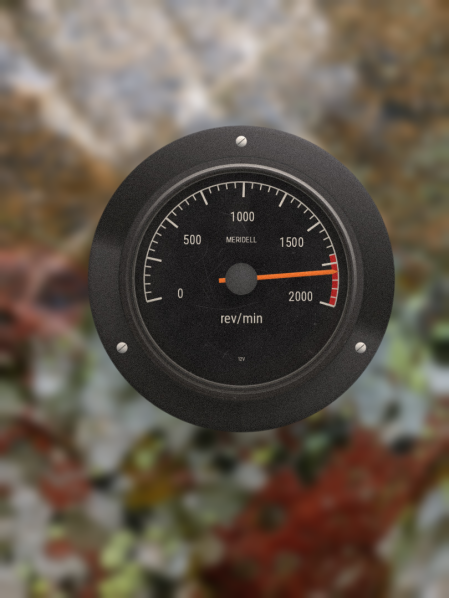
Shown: 1800
